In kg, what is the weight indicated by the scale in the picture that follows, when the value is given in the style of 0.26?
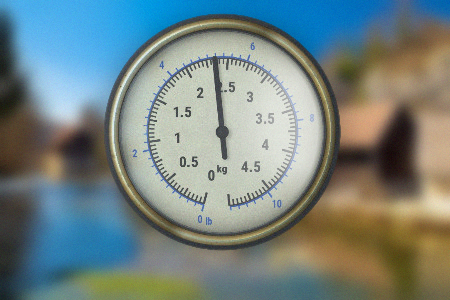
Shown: 2.35
